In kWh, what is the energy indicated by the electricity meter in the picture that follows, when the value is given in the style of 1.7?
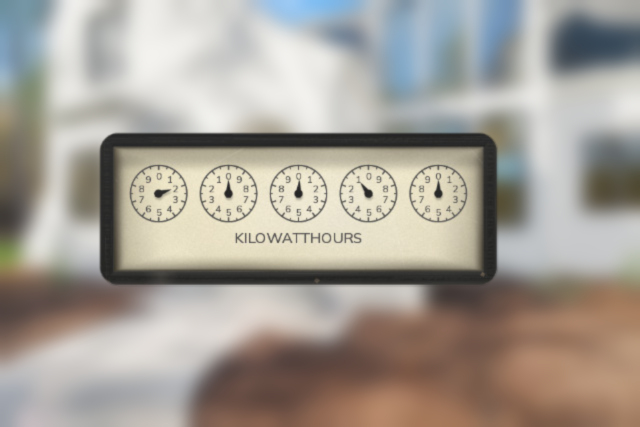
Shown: 20010
